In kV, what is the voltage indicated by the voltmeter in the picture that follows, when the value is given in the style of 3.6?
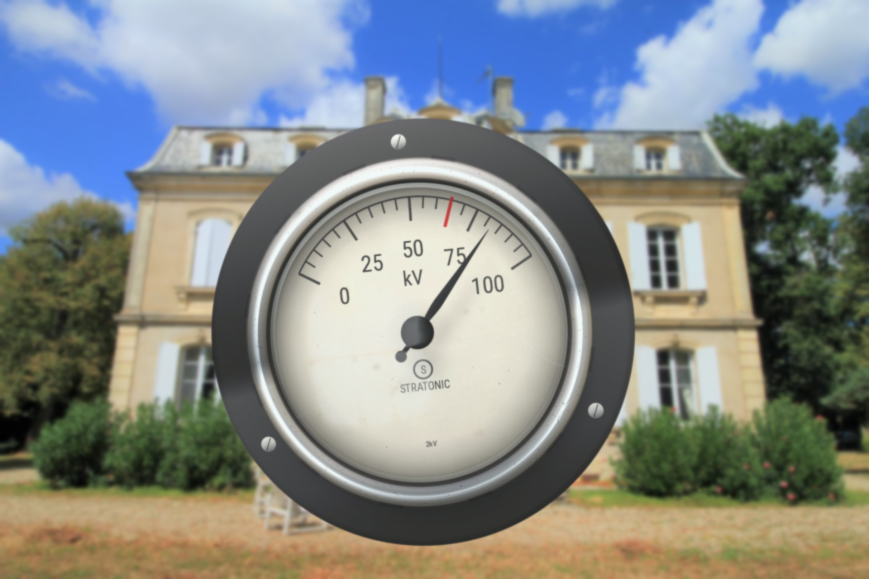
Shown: 82.5
